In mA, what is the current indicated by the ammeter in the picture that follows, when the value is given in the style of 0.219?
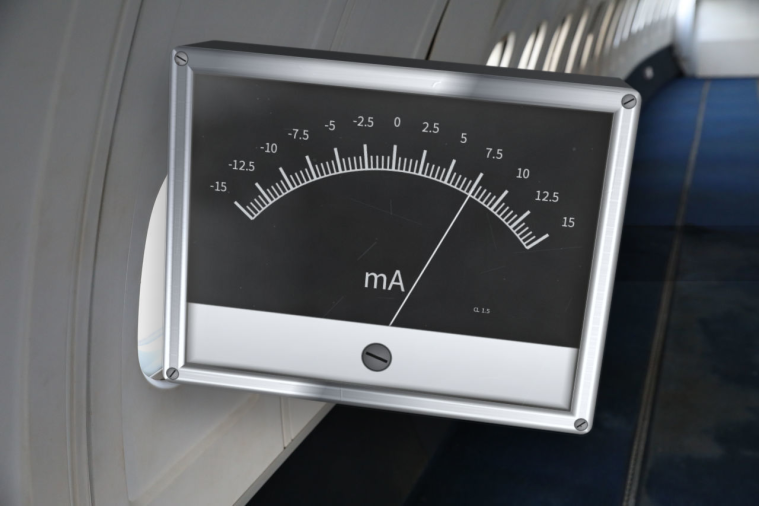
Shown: 7.5
